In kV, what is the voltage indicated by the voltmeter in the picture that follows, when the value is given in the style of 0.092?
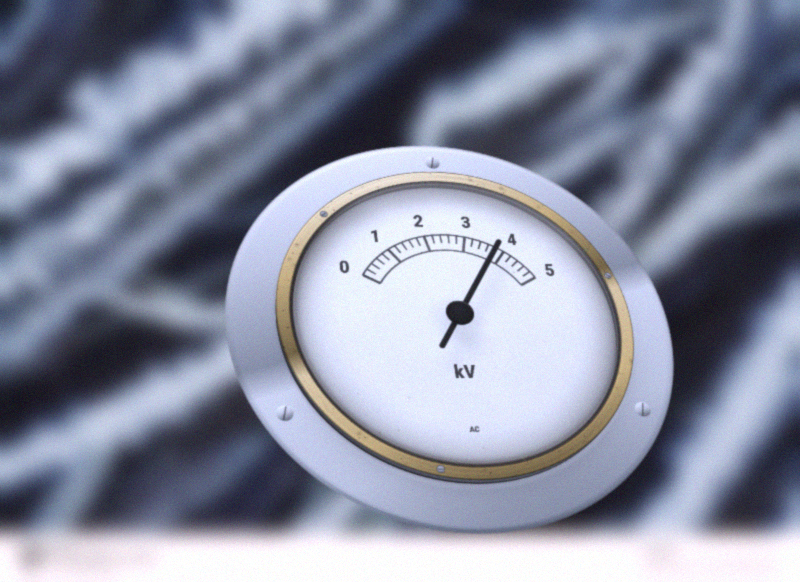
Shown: 3.8
